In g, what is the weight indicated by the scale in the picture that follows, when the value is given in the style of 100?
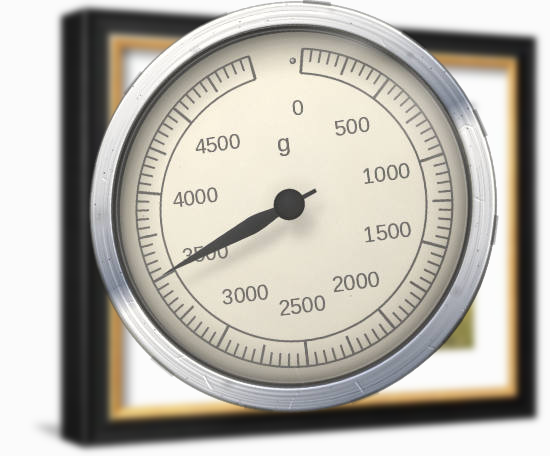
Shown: 3500
